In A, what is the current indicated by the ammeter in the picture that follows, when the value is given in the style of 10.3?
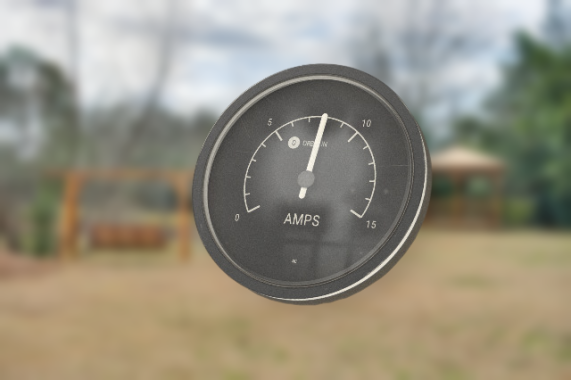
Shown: 8
